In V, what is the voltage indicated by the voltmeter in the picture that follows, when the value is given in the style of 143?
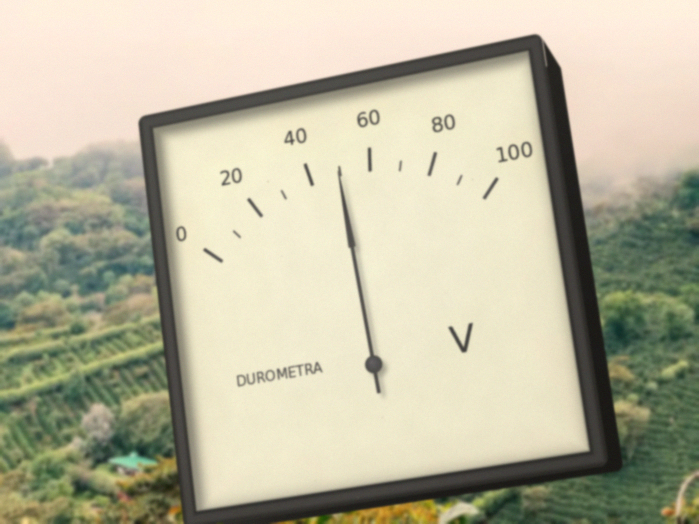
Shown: 50
